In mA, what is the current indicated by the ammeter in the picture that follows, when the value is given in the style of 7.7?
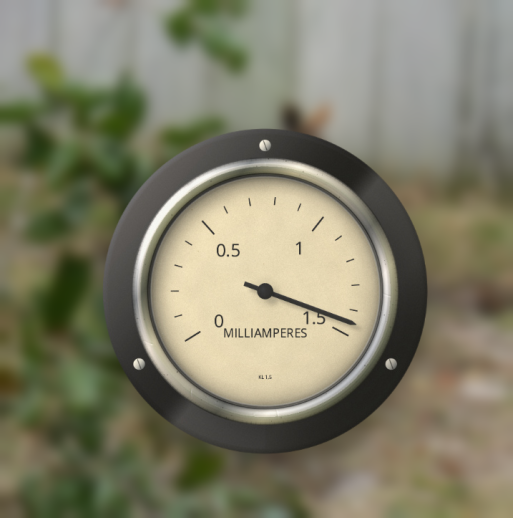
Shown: 1.45
